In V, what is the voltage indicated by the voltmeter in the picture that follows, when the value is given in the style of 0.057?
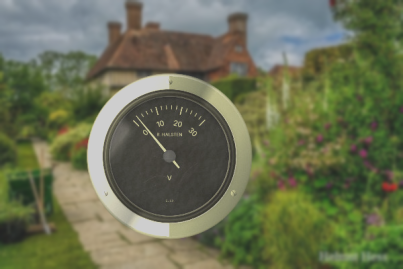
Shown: 2
